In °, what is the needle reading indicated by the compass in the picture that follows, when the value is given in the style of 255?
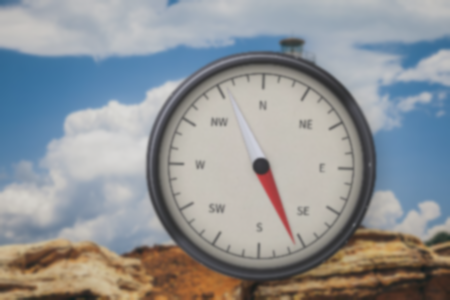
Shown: 155
